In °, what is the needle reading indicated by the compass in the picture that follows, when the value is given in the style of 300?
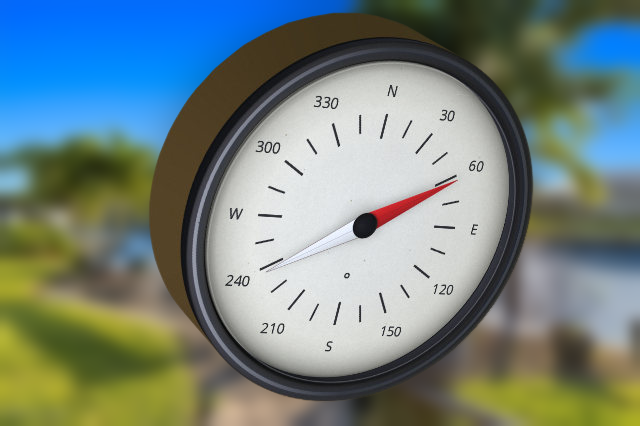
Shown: 60
